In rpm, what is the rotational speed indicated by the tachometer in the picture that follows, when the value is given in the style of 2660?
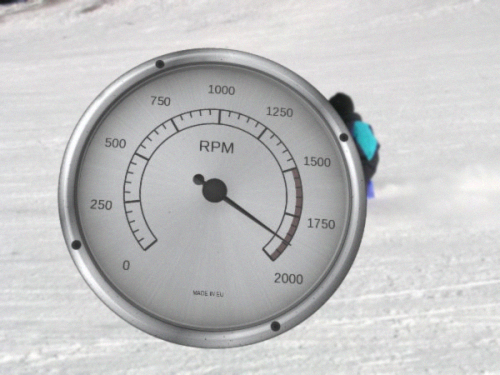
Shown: 1900
